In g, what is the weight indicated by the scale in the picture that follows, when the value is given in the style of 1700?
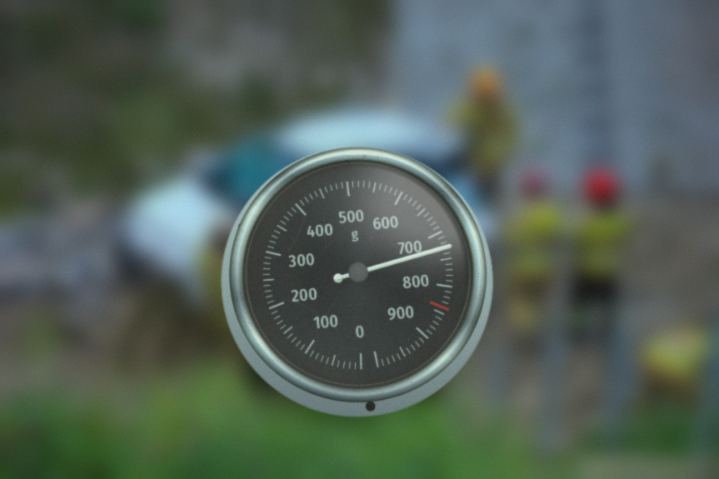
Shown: 730
